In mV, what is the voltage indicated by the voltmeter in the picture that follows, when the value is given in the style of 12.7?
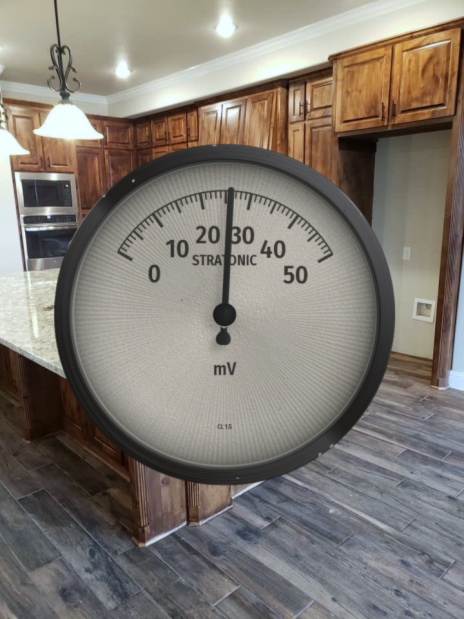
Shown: 26
